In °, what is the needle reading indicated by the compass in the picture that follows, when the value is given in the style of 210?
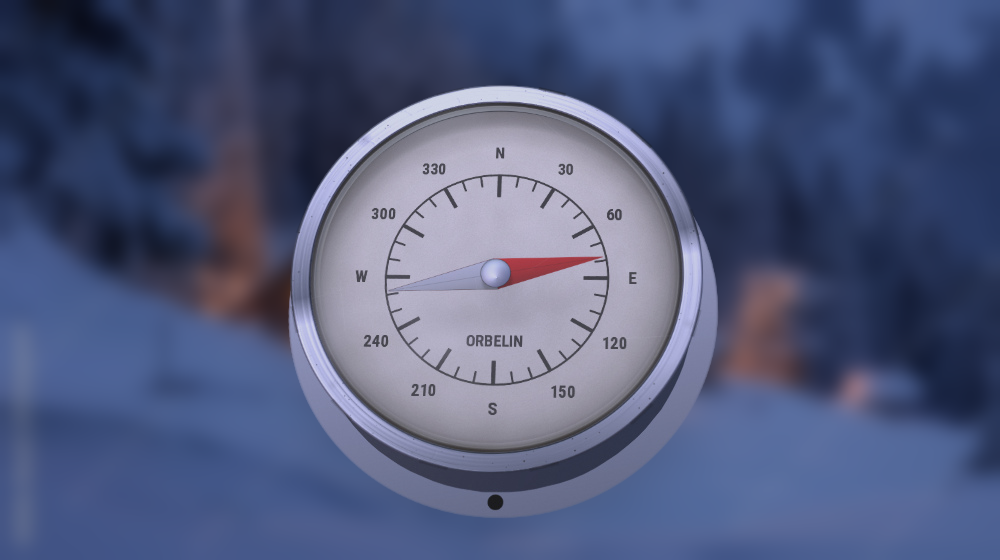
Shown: 80
